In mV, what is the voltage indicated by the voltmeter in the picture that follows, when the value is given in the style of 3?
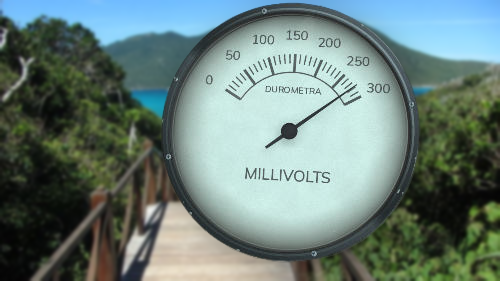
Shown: 280
